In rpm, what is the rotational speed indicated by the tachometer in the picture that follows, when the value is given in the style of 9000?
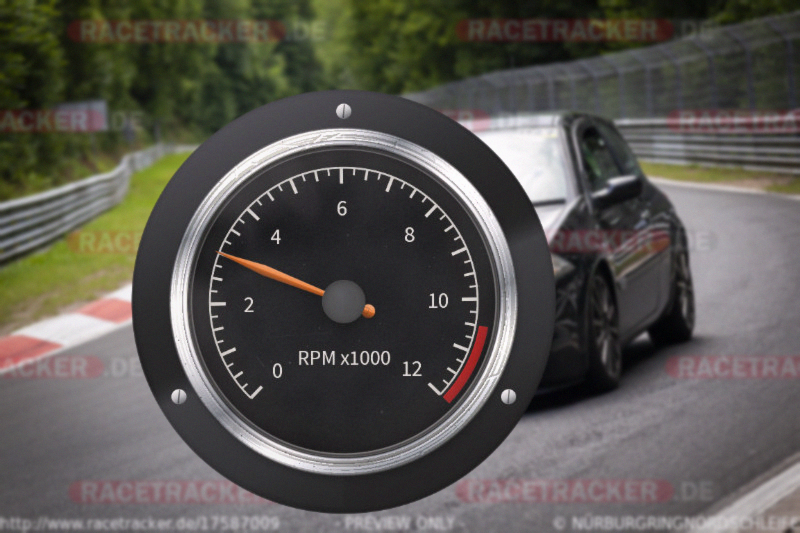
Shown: 3000
